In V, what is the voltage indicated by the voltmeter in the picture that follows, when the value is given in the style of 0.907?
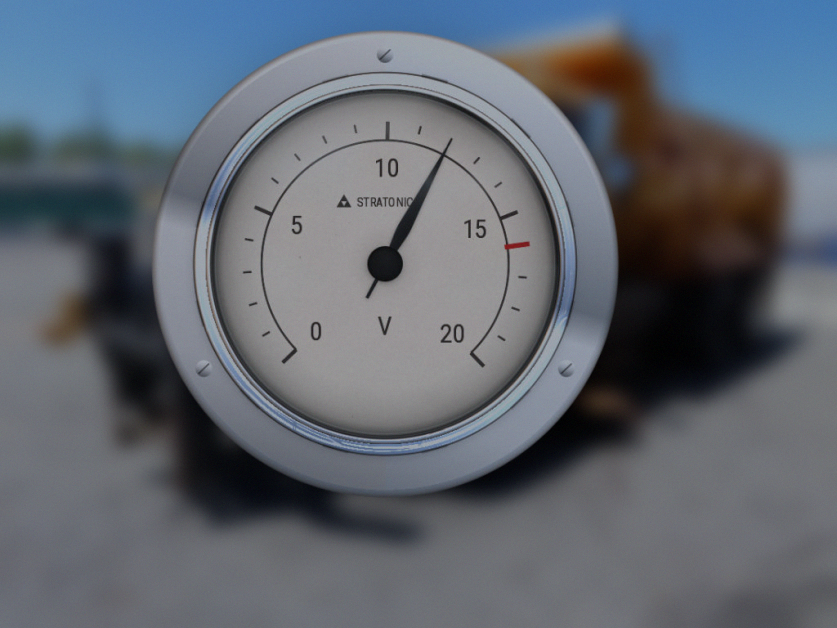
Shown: 12
